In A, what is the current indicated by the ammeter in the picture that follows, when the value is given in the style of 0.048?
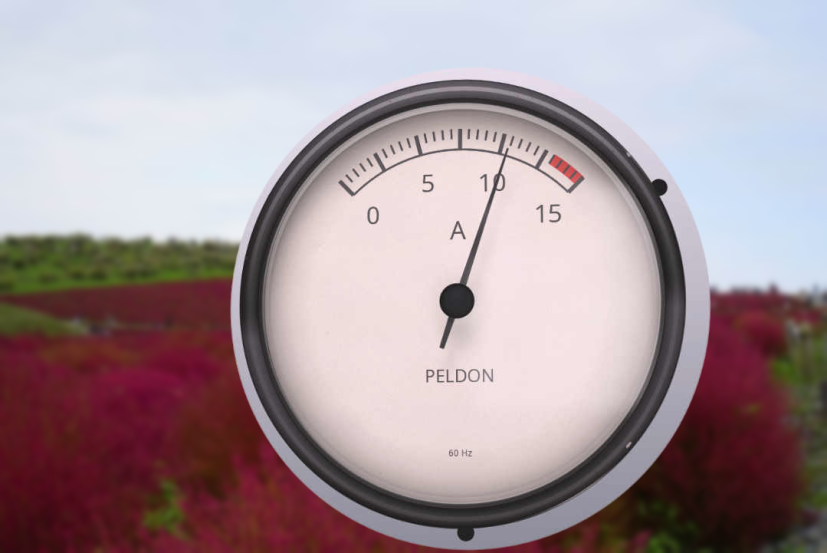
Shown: 10.5
